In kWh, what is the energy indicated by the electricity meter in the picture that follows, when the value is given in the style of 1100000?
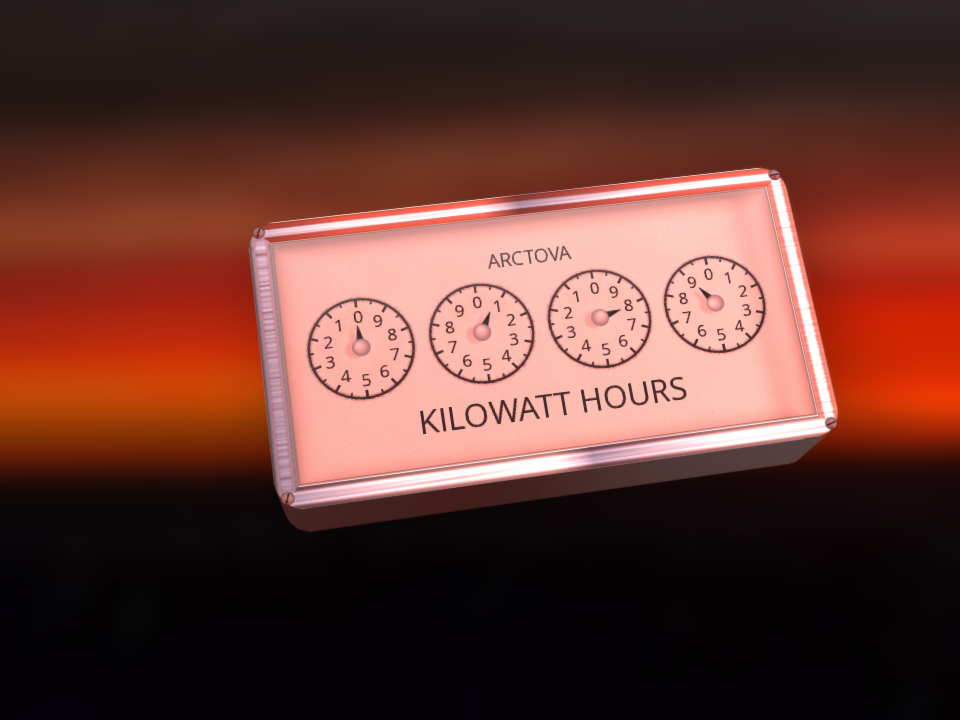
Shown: 79
